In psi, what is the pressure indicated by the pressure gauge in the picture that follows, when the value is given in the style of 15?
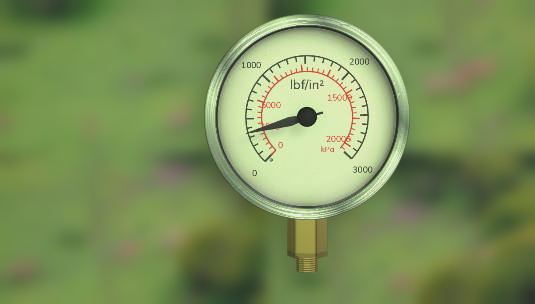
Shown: 350
